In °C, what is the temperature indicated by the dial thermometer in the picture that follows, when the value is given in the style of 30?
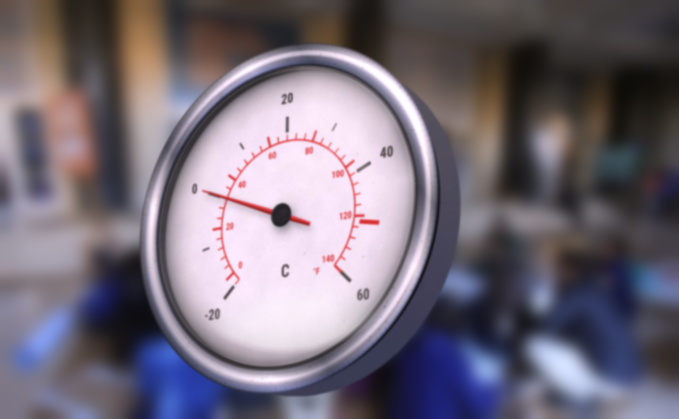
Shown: 0
